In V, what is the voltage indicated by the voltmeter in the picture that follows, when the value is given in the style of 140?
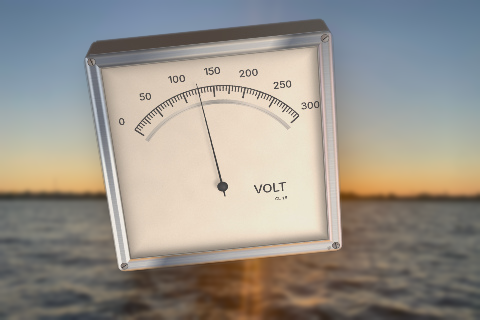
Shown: 125
